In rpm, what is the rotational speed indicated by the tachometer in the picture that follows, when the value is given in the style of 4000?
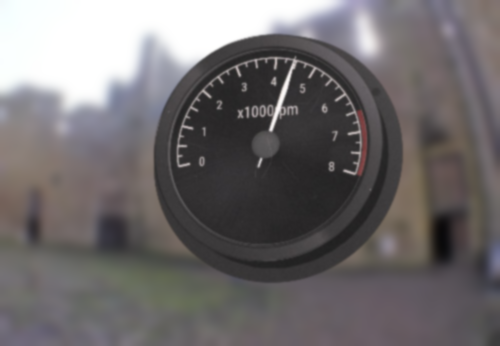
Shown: 4500
